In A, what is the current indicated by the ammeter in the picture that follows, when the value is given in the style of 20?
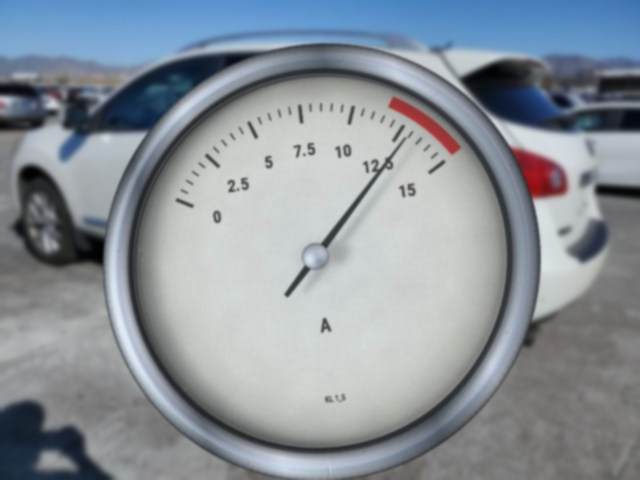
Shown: 13
